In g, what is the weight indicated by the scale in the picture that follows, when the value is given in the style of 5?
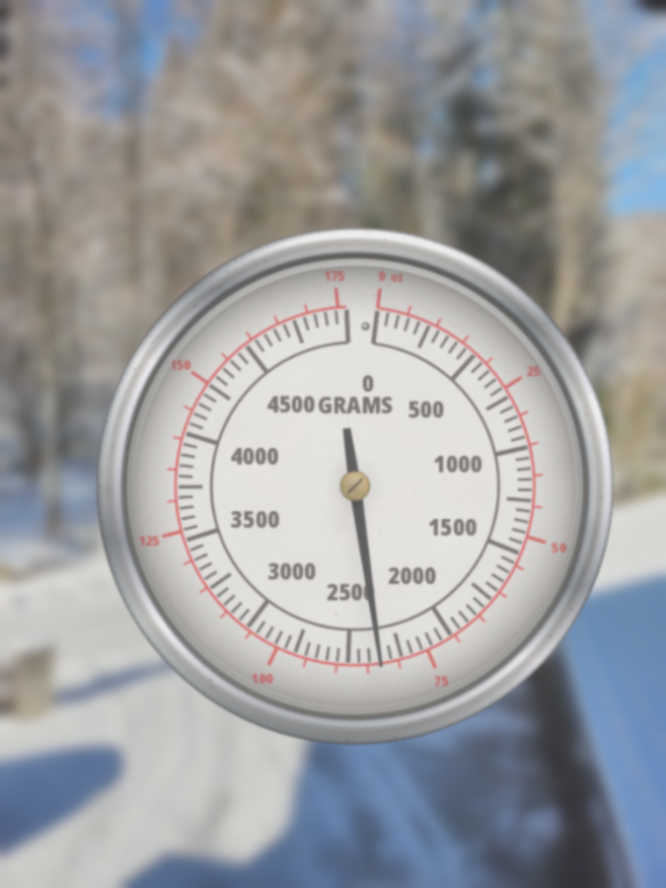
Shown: 2350
